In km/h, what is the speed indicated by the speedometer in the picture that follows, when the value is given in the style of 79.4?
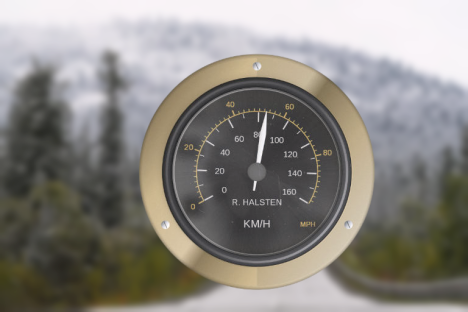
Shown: 85
